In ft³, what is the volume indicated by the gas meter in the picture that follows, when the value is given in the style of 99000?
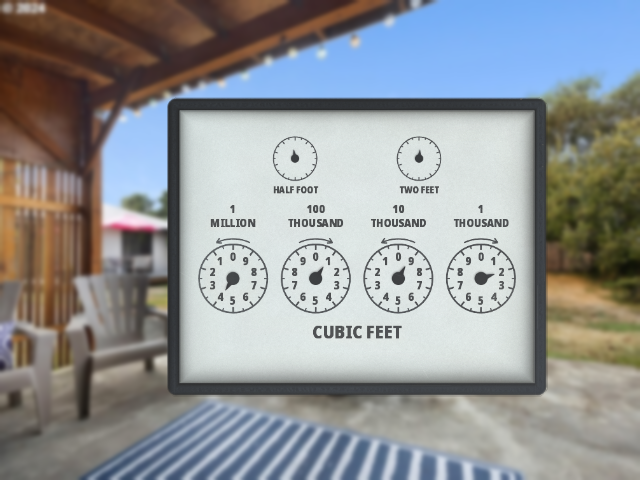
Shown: 409200
